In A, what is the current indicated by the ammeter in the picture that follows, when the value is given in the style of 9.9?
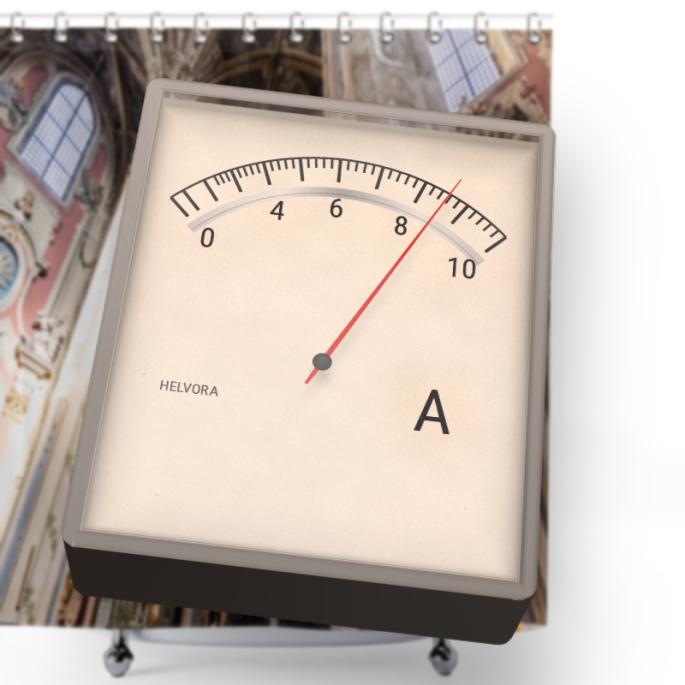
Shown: 8.6
